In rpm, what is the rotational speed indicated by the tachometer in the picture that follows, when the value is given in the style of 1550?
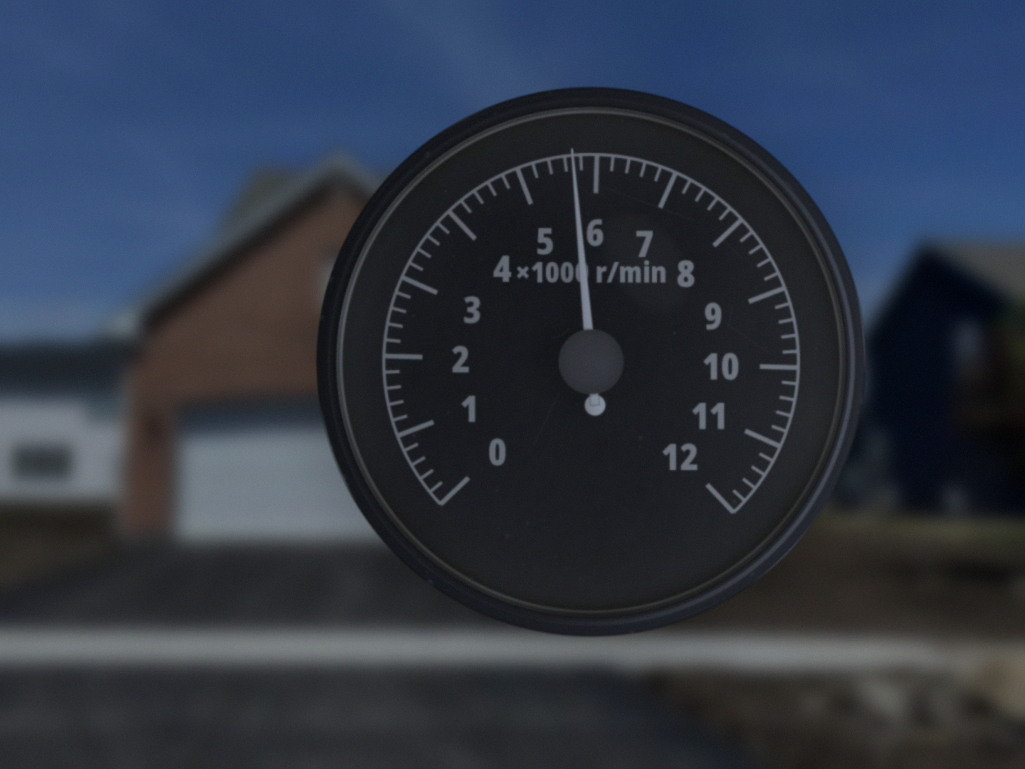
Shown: 5700
